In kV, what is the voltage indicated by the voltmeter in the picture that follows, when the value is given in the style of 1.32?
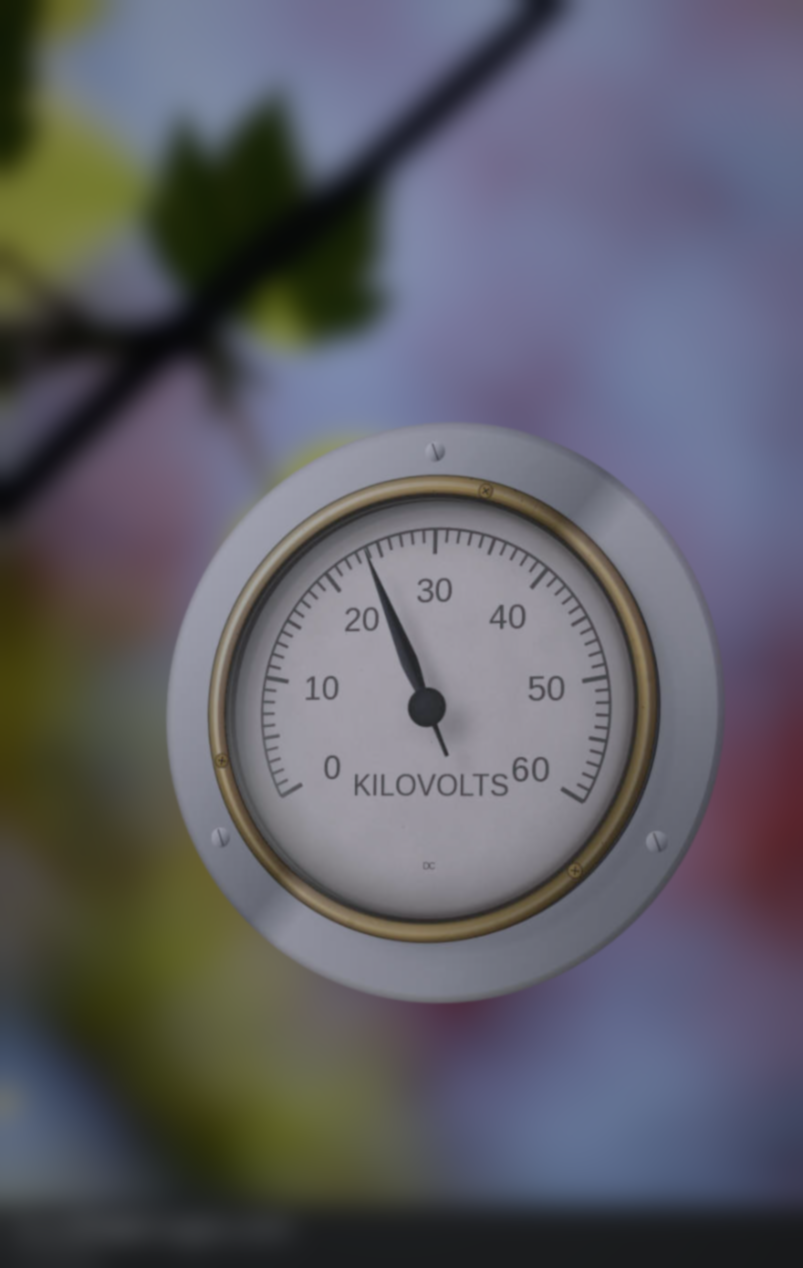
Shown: 24
